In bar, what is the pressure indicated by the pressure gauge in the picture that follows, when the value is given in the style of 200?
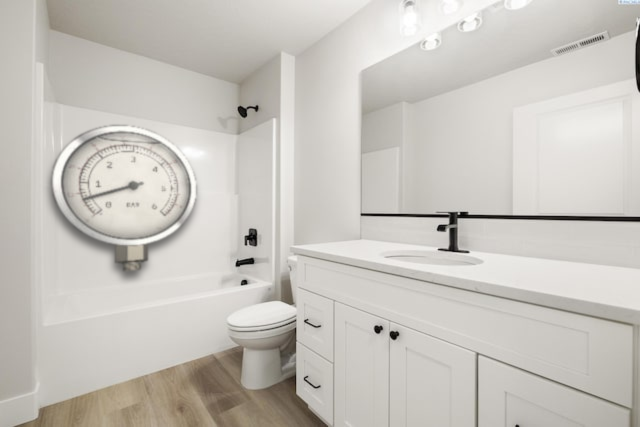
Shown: 0.5
